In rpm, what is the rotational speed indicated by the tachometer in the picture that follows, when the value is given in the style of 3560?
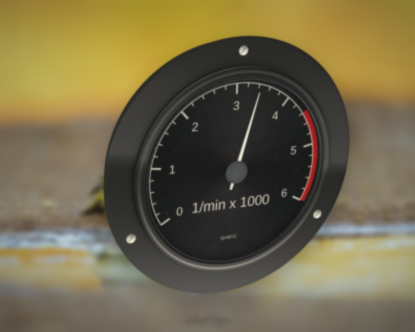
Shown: 3400
